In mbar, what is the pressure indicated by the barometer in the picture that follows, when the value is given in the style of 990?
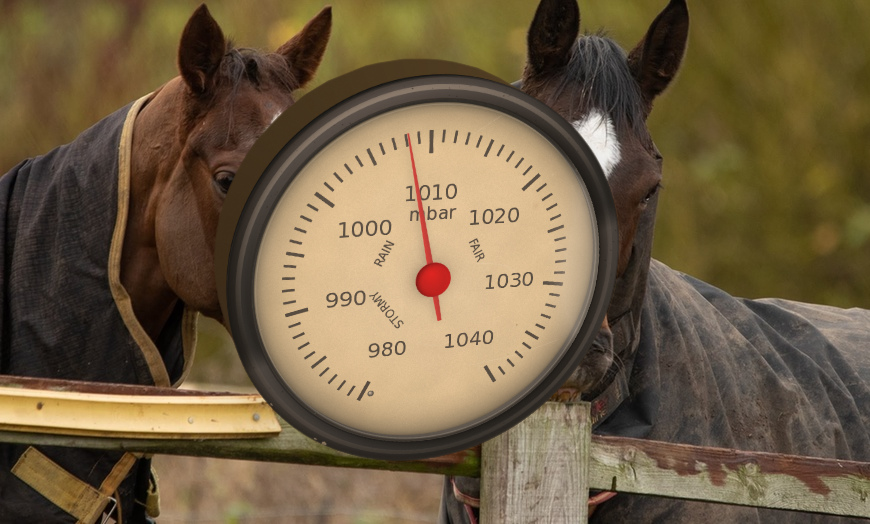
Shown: 1008
